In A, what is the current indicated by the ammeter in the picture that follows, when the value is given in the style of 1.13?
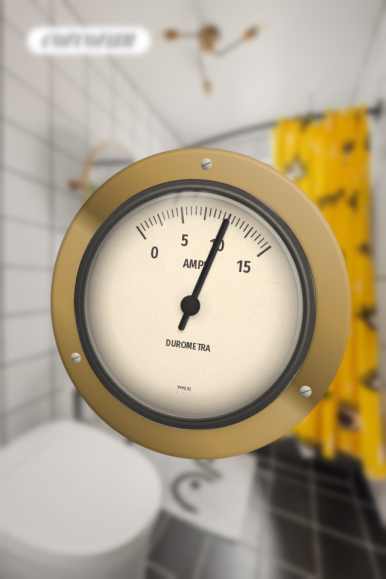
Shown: 10
